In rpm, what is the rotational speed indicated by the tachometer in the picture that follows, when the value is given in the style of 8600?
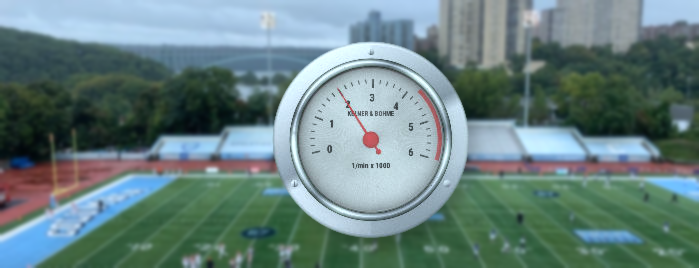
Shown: 2000
